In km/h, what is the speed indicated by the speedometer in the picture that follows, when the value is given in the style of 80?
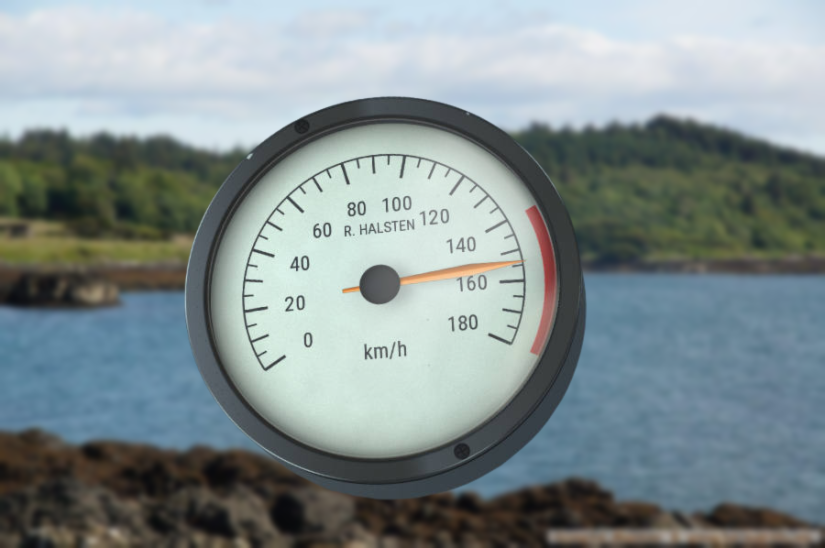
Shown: 155
